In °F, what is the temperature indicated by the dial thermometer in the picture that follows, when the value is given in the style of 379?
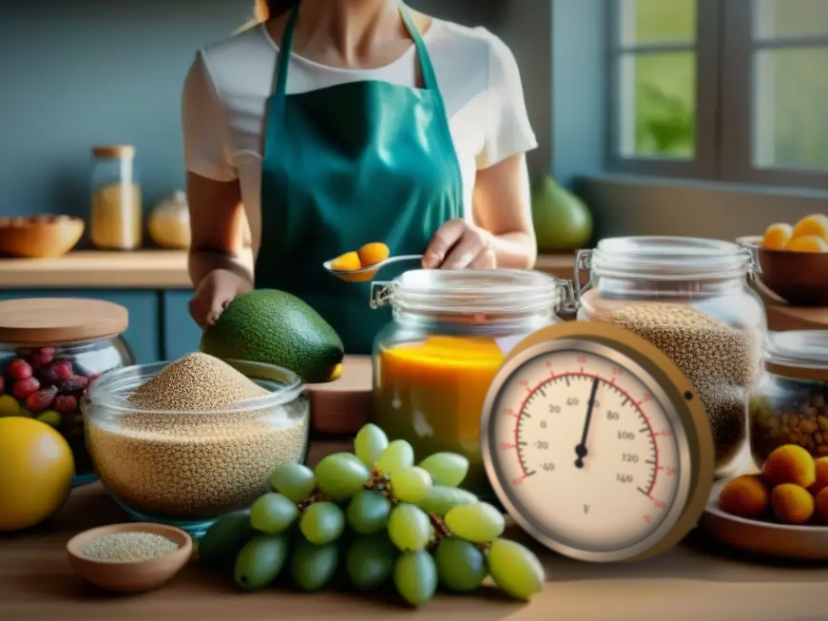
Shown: 60
